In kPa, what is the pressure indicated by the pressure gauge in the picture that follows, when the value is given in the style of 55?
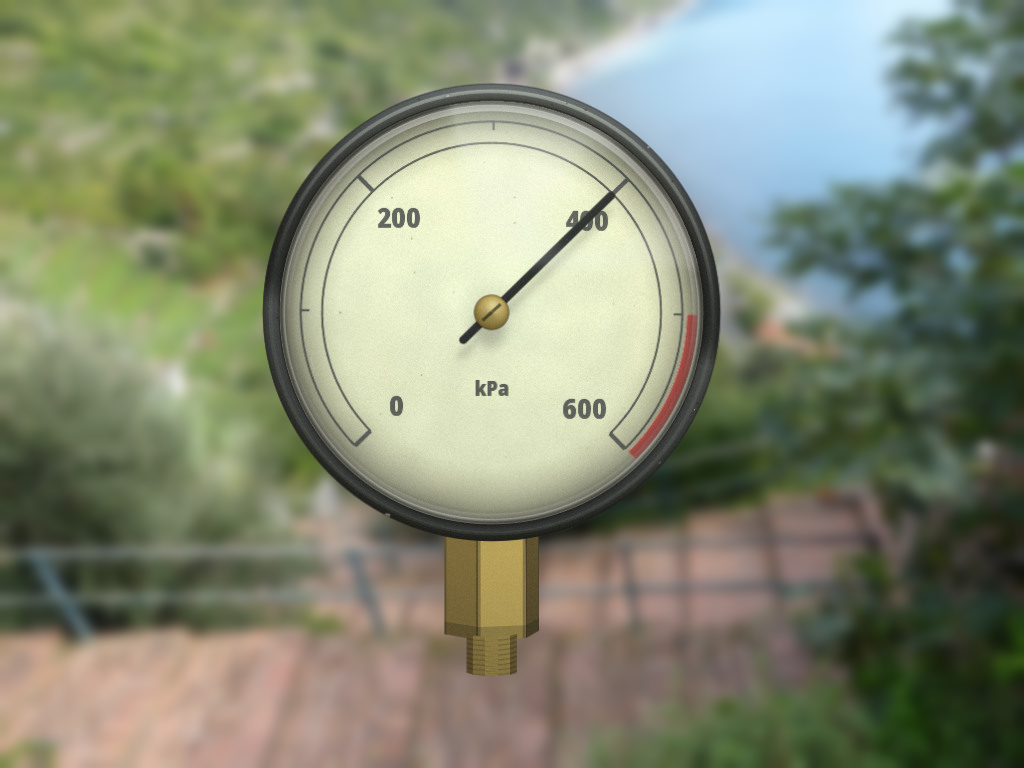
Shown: 400
